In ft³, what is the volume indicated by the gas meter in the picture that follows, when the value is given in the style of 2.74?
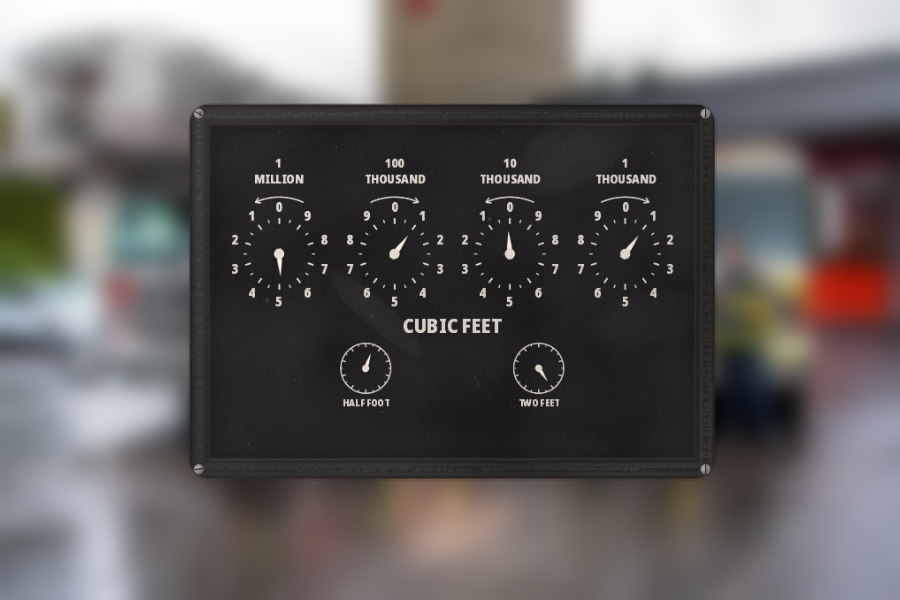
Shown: 510100
